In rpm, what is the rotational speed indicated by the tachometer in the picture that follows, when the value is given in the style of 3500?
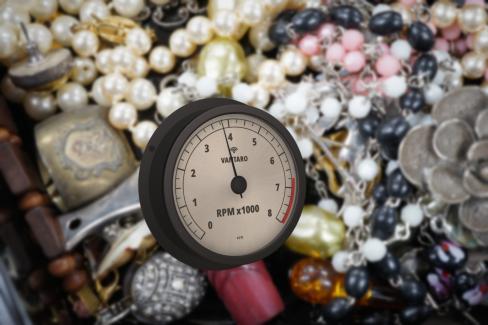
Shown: 3750
